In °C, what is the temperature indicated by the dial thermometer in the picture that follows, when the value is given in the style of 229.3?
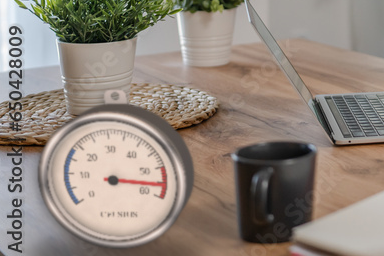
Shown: 55
